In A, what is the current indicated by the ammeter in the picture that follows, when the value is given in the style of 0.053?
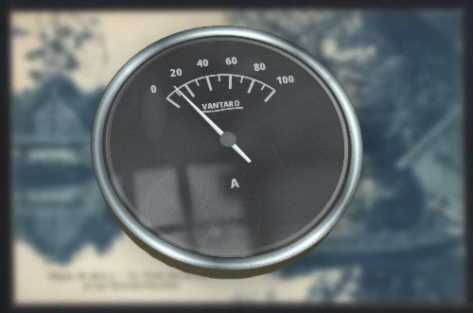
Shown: 10
